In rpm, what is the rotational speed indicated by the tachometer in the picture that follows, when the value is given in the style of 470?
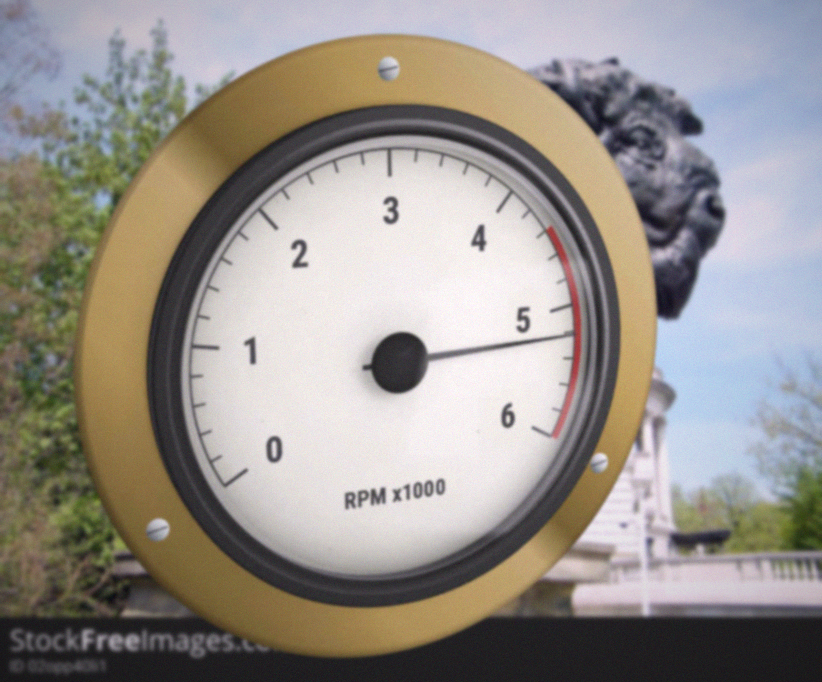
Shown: 5200
